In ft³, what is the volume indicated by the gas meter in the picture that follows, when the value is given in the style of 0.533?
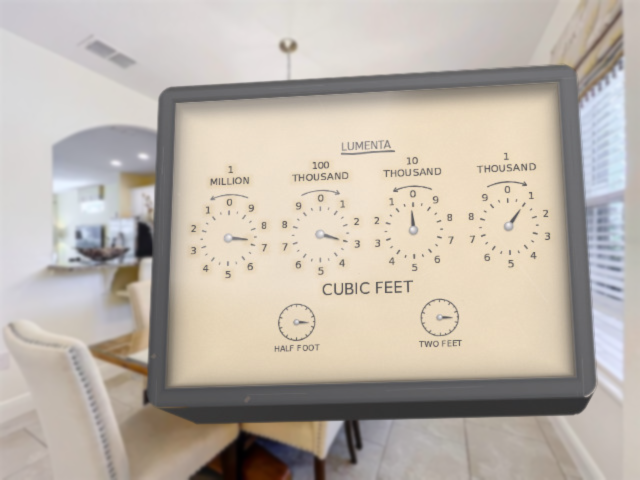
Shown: 730100
